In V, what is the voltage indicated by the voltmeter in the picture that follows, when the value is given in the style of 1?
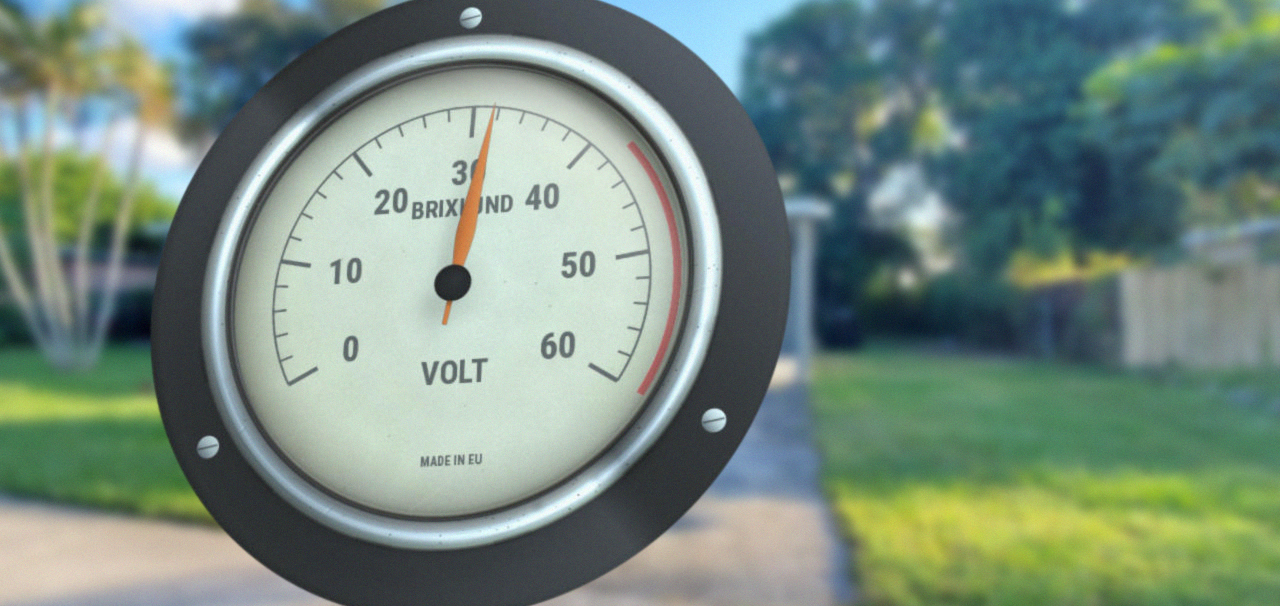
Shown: 32
